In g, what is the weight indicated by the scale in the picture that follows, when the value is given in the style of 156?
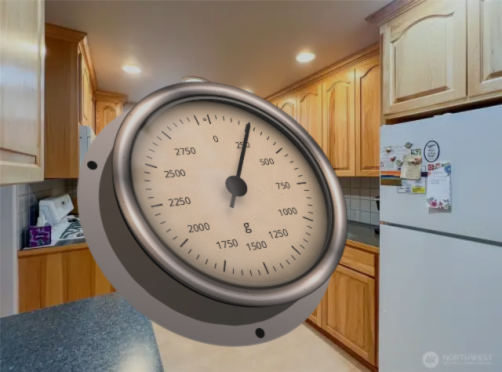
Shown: 250
